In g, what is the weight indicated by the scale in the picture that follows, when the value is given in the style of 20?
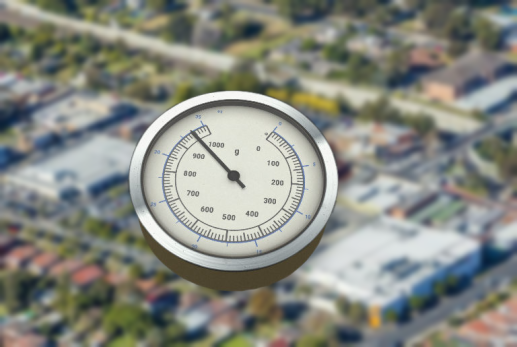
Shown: 950
